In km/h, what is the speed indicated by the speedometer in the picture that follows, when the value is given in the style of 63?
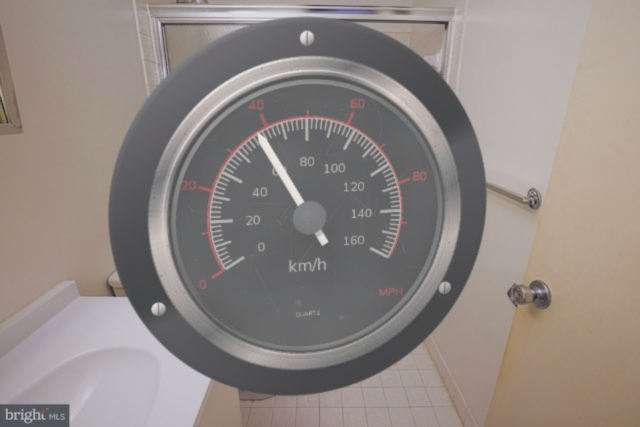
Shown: 60
